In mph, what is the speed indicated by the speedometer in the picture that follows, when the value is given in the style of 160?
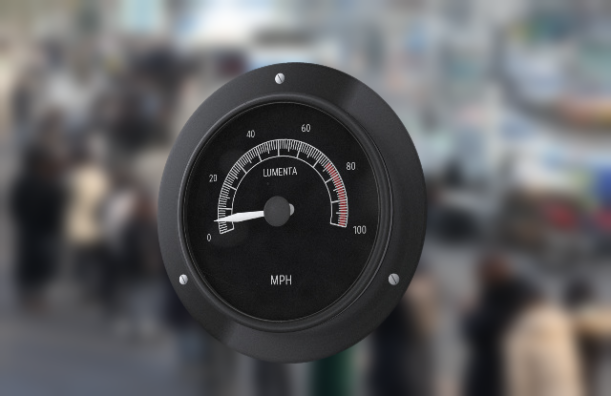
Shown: 5
